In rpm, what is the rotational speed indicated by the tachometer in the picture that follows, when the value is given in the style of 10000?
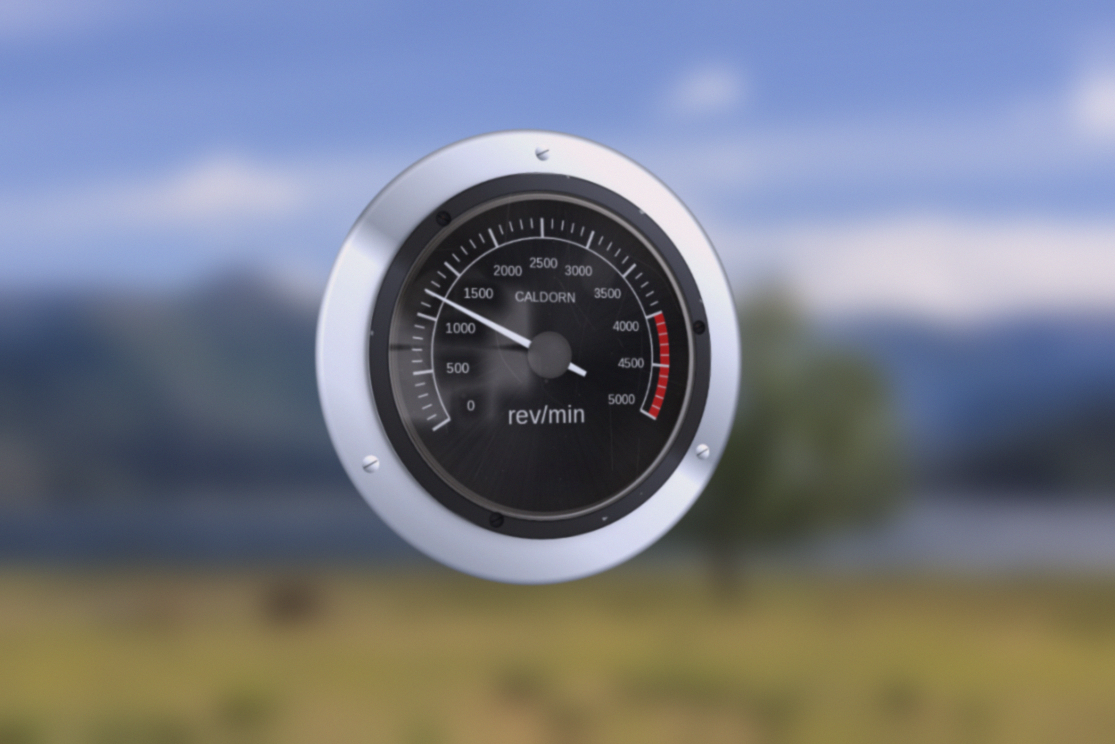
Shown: 1200
